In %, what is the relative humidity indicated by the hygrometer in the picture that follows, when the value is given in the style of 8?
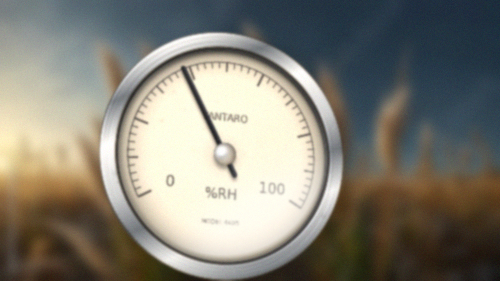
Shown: 38
